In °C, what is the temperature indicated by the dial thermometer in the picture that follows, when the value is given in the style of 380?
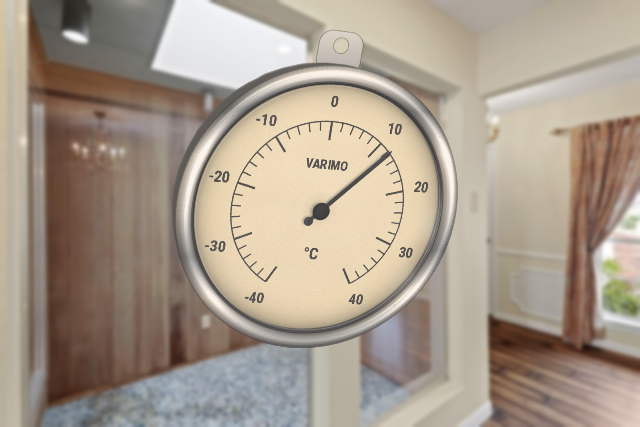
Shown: 12
